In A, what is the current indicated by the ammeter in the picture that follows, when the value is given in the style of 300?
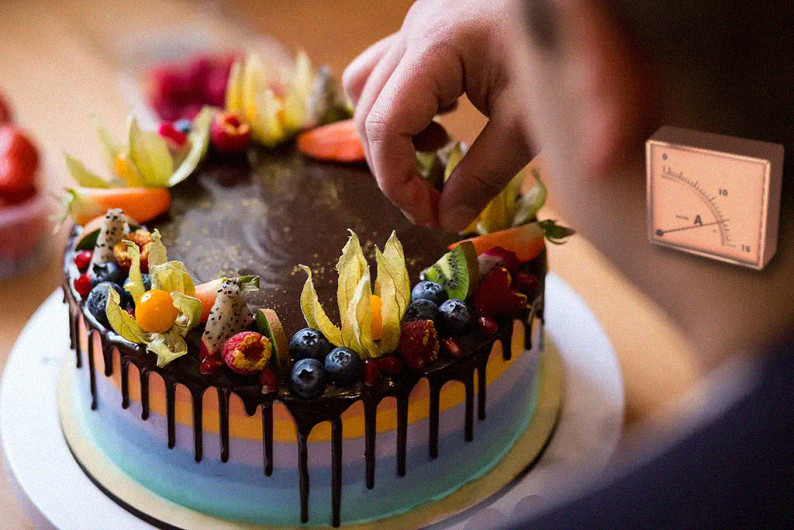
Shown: 12.5
